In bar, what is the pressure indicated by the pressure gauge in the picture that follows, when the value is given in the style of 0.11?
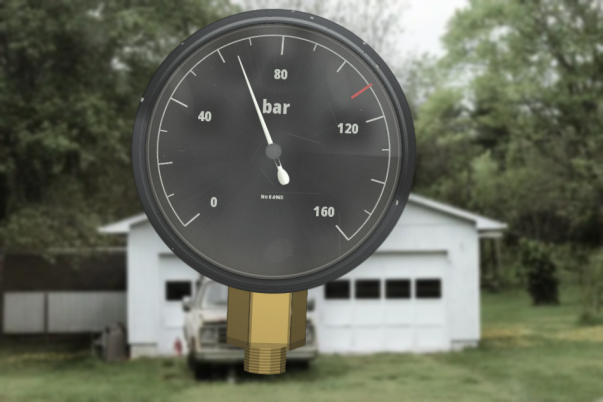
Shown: 65
